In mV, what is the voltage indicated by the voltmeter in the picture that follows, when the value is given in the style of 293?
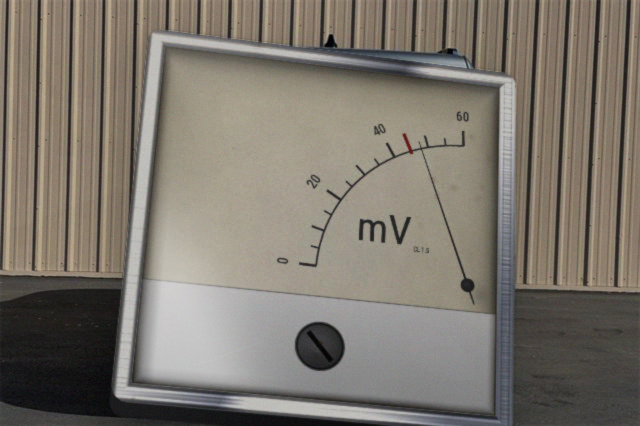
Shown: 47.5
